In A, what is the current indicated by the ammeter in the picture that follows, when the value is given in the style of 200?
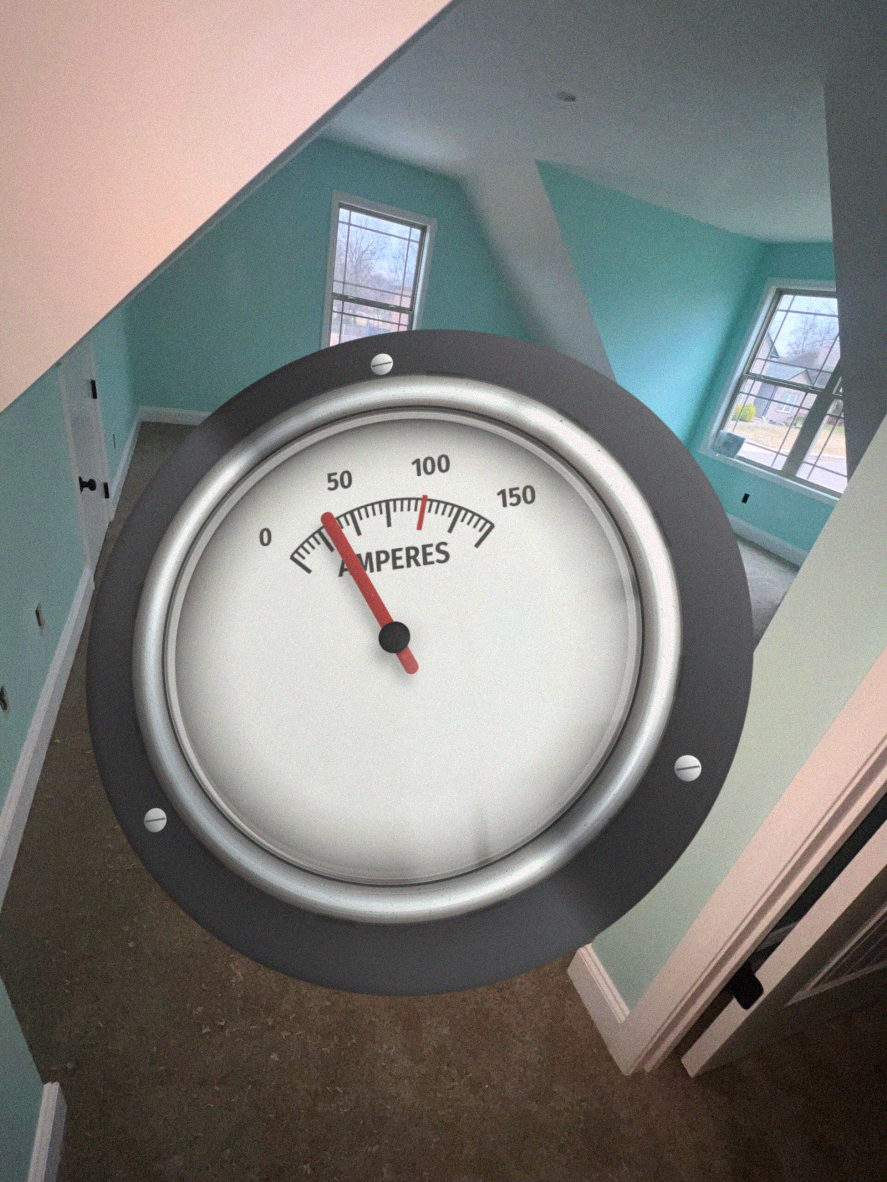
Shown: 35
